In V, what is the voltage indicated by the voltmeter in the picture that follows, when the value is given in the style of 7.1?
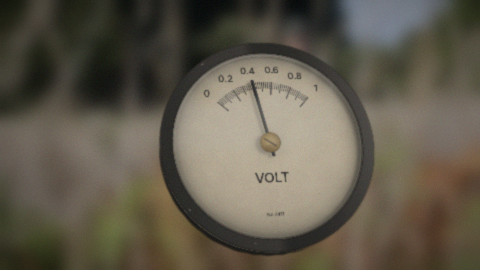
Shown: 0.4
